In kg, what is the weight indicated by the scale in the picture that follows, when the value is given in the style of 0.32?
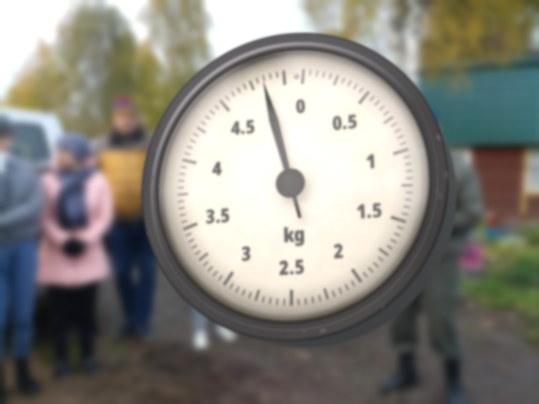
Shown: 4.85
